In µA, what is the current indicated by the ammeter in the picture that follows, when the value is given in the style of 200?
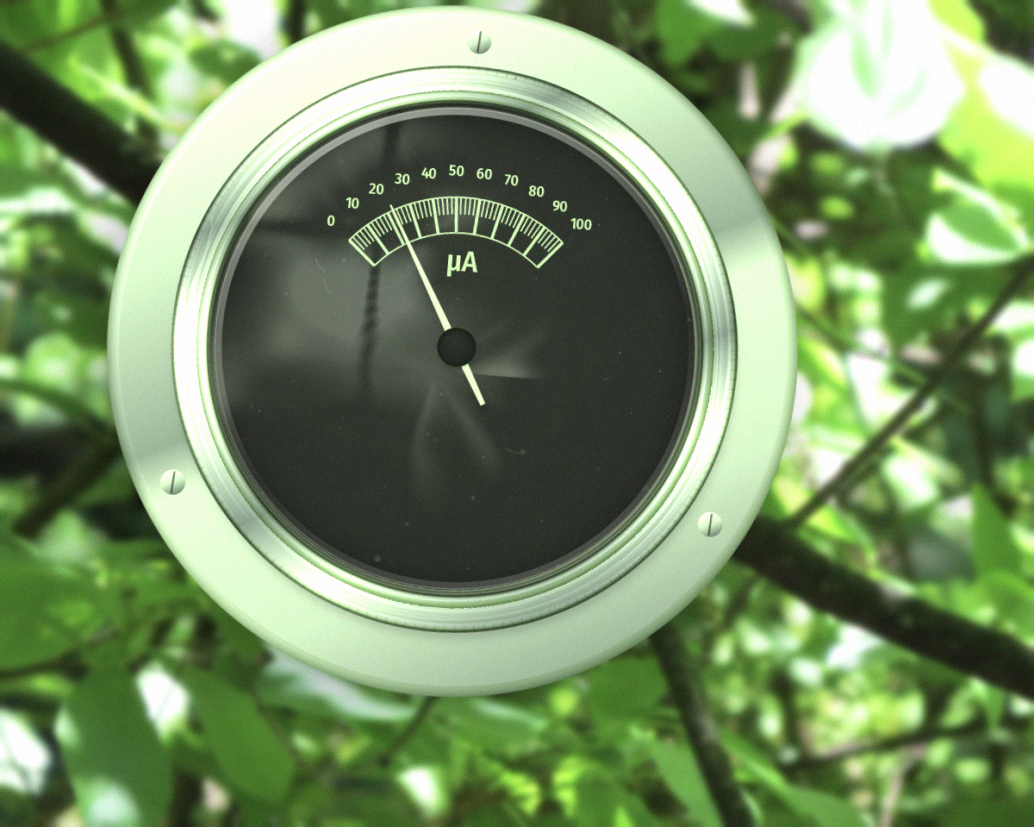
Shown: 22
